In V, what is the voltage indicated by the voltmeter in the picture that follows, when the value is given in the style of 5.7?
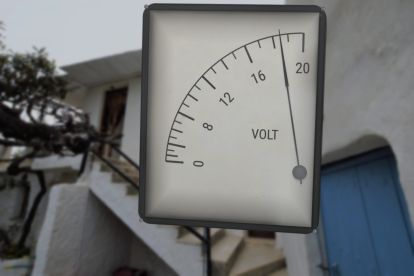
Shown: 18.5
